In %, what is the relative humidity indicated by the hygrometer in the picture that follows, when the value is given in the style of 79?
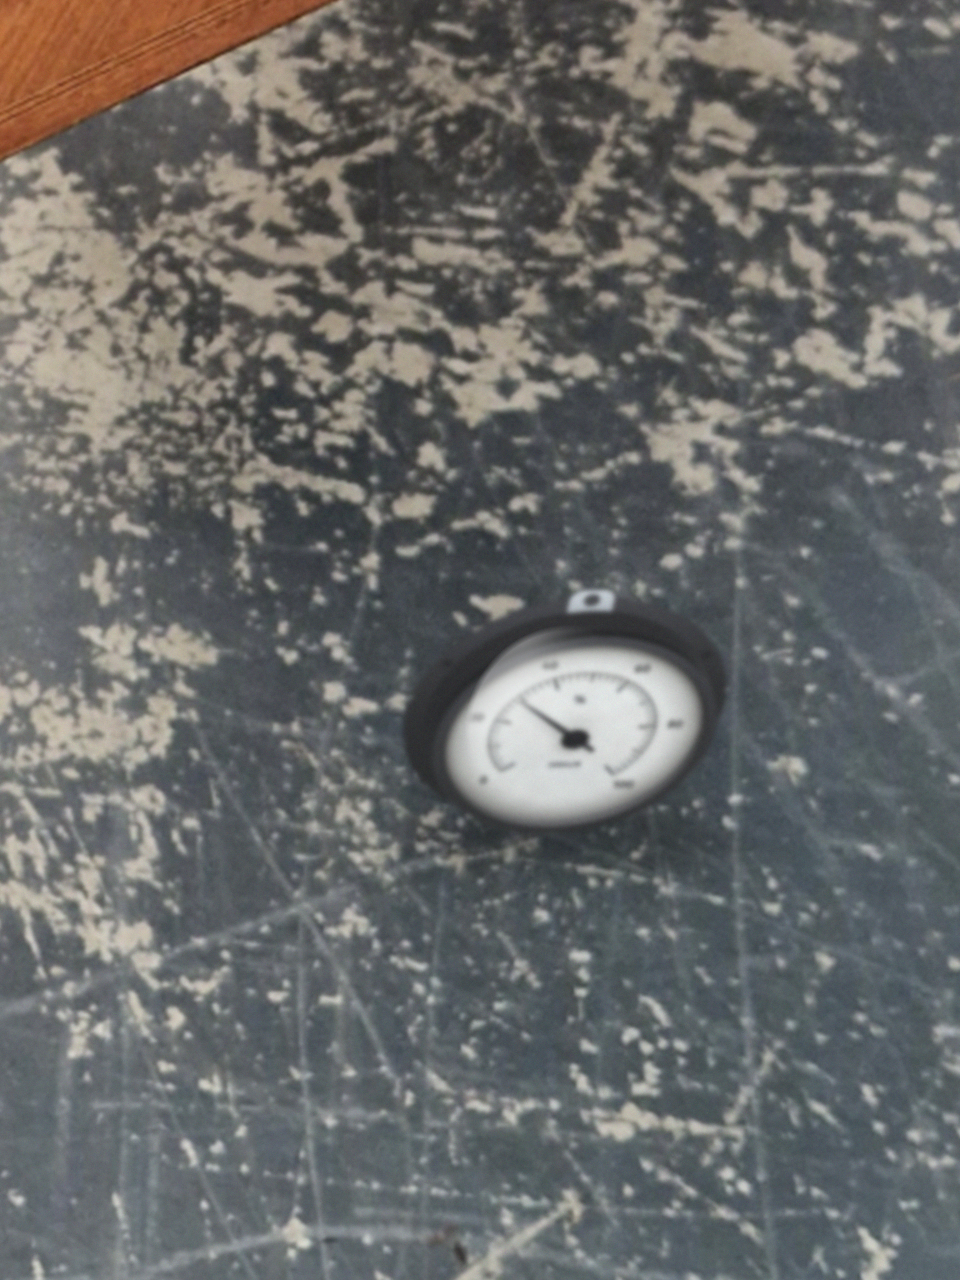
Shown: 30
